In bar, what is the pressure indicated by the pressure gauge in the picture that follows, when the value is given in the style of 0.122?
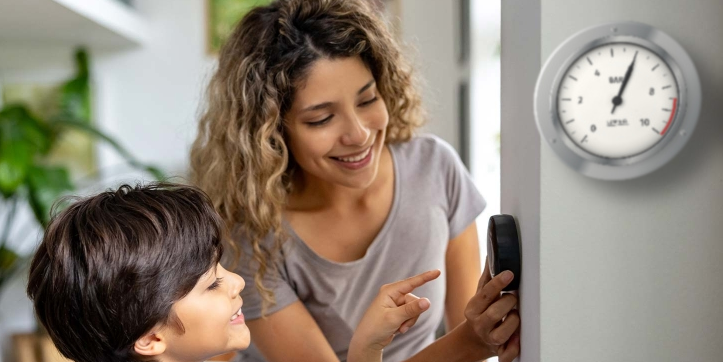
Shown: 6
